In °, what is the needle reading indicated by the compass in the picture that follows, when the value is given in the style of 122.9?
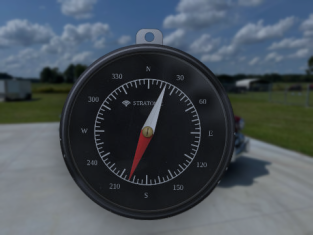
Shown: 200
